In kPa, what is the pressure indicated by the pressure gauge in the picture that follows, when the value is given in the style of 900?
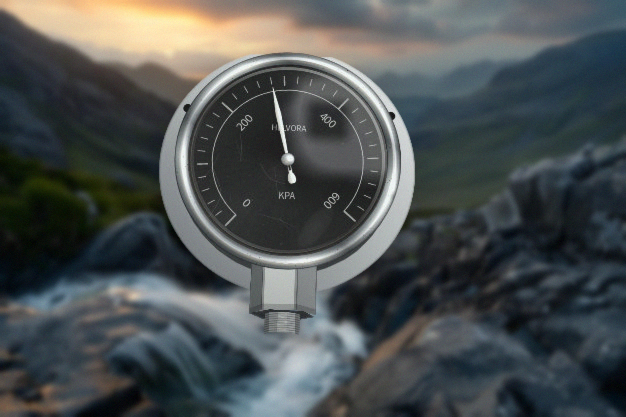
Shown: 280
